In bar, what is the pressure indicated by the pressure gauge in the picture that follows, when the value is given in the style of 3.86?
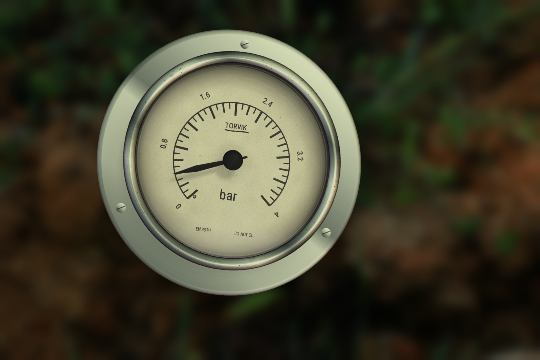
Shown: 0.4
